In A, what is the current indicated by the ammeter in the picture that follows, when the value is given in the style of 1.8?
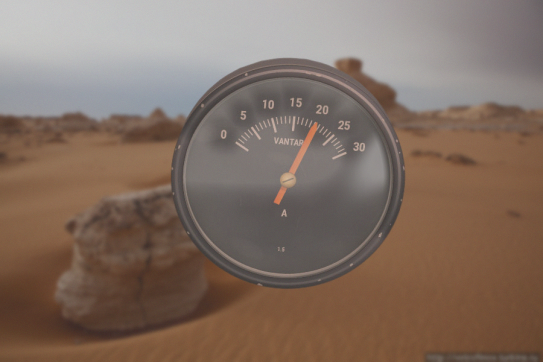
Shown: 20
